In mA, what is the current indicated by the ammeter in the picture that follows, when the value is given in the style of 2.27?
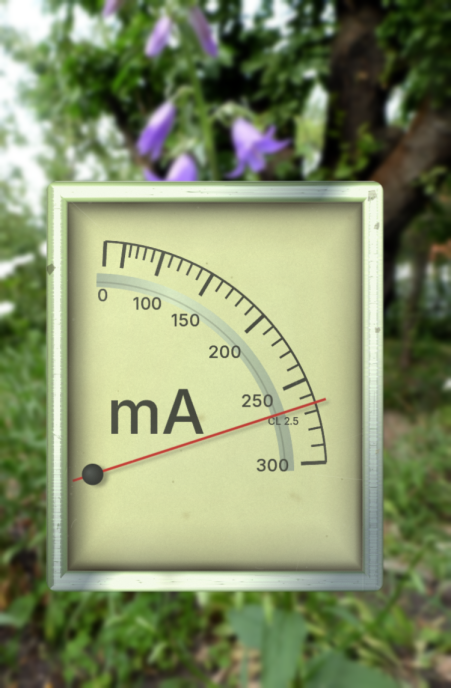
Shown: 265
